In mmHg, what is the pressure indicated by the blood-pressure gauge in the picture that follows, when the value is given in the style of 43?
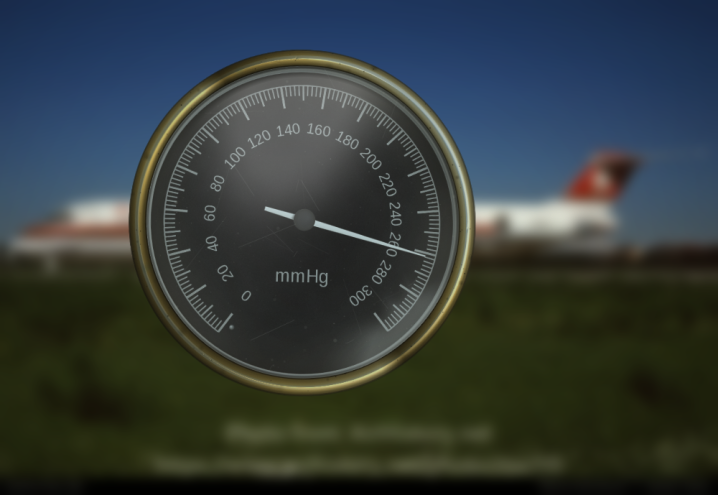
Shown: 262
